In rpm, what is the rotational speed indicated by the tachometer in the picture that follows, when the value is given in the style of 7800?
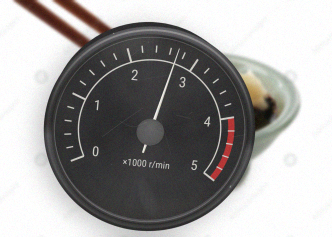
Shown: 2700
